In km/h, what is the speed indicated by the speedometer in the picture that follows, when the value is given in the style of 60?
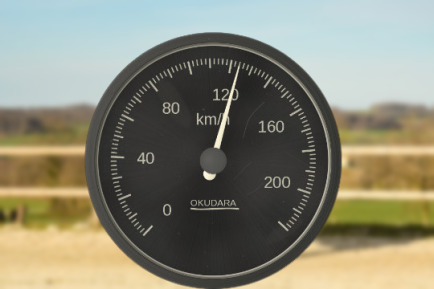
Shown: 124
